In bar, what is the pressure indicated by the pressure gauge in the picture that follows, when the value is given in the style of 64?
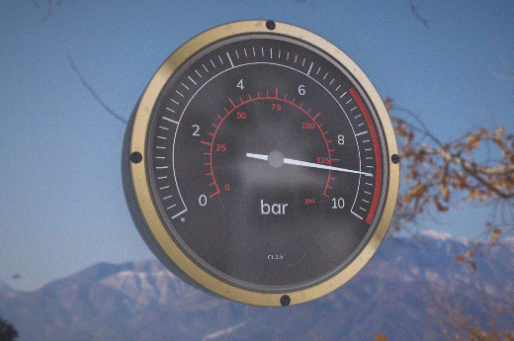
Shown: 9
